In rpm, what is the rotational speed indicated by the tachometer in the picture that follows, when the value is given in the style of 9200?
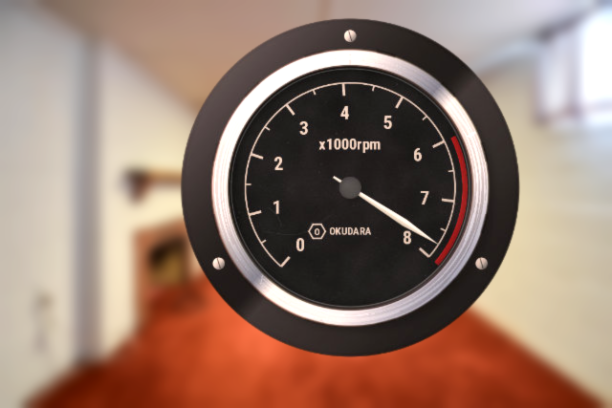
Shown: 7750
